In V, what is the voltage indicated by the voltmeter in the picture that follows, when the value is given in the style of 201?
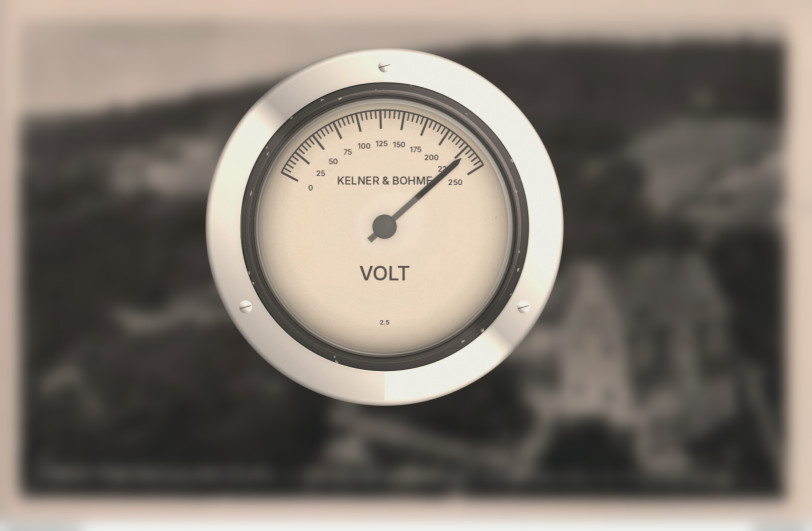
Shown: 230
